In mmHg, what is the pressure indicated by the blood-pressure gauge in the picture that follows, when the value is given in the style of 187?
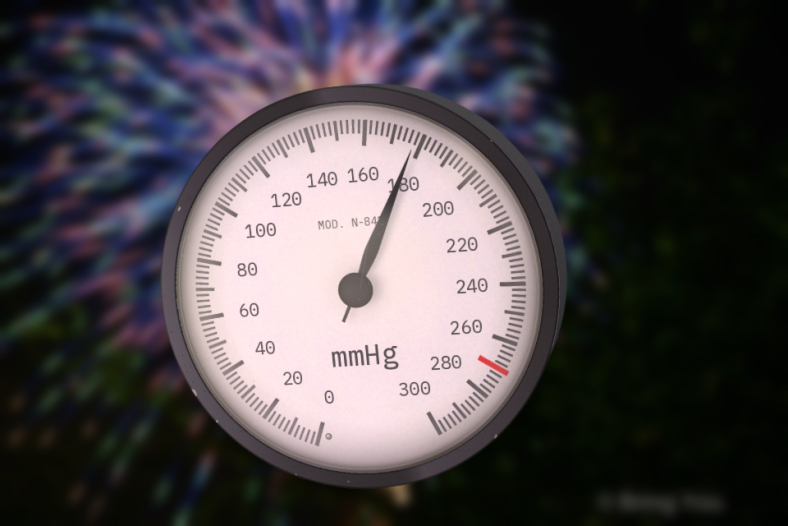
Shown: 178
